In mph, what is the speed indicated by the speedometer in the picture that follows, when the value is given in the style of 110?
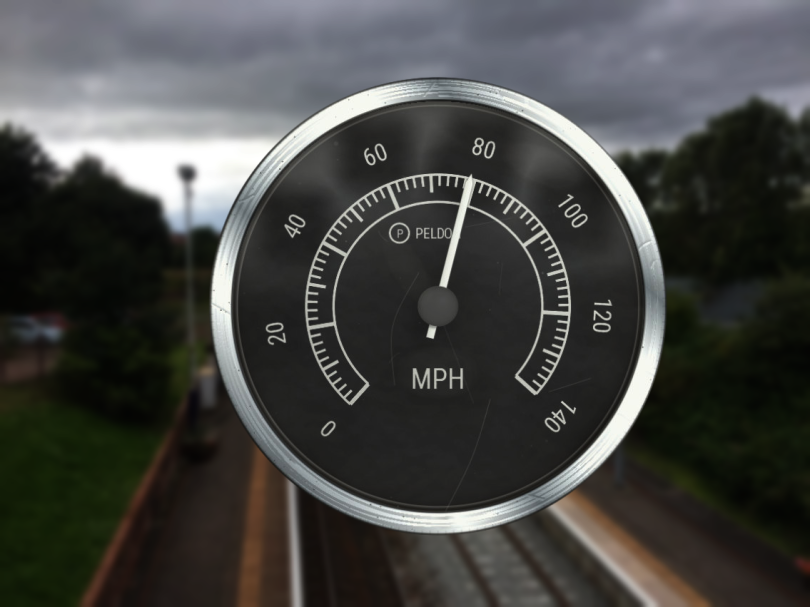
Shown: 79
